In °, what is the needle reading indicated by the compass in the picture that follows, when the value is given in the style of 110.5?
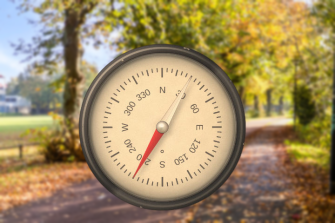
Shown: 210
